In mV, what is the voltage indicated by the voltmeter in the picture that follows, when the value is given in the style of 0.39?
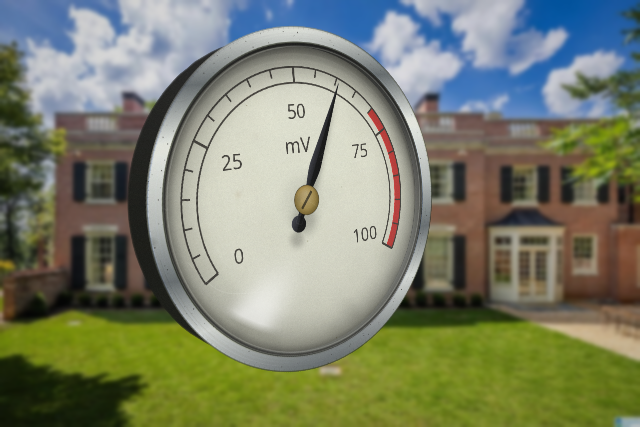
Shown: 60
